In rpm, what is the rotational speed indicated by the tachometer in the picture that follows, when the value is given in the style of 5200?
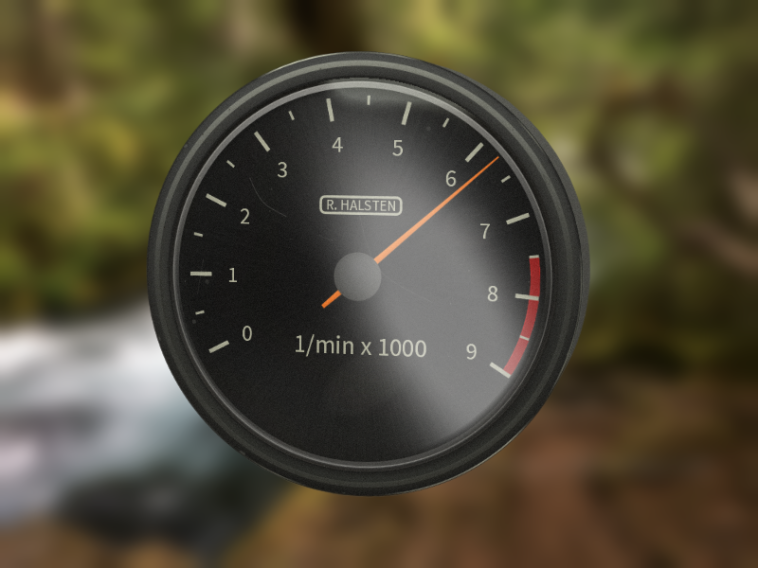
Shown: 6250
